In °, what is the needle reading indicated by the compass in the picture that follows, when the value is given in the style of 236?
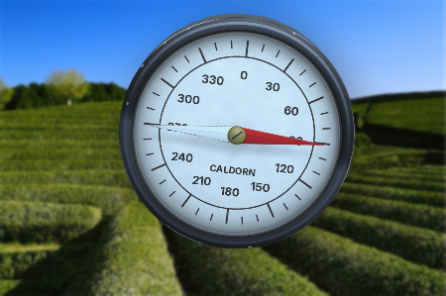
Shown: 90
